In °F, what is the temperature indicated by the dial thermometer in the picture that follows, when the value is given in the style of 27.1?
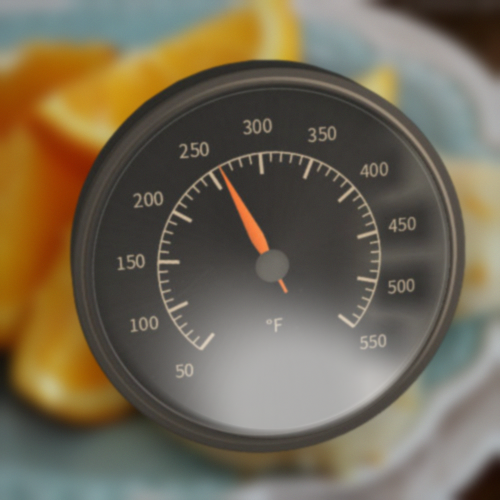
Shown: 260
